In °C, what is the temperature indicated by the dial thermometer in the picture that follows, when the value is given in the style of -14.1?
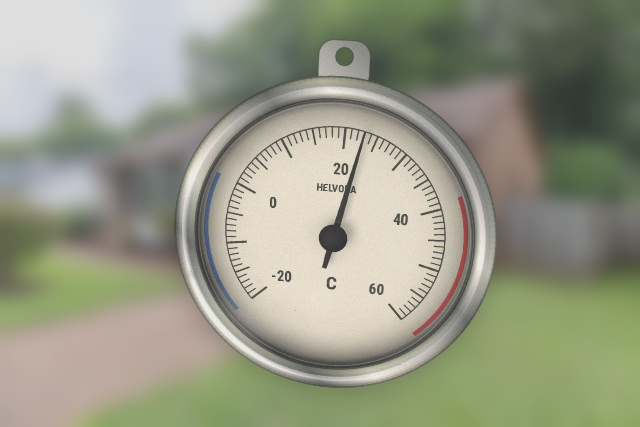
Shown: 23
